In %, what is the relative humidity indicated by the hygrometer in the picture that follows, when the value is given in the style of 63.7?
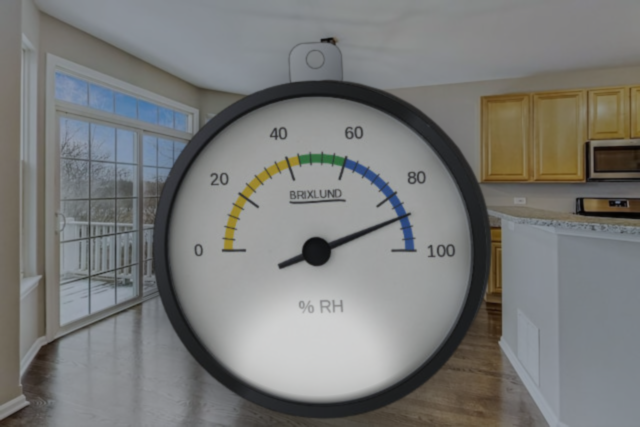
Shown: 88
